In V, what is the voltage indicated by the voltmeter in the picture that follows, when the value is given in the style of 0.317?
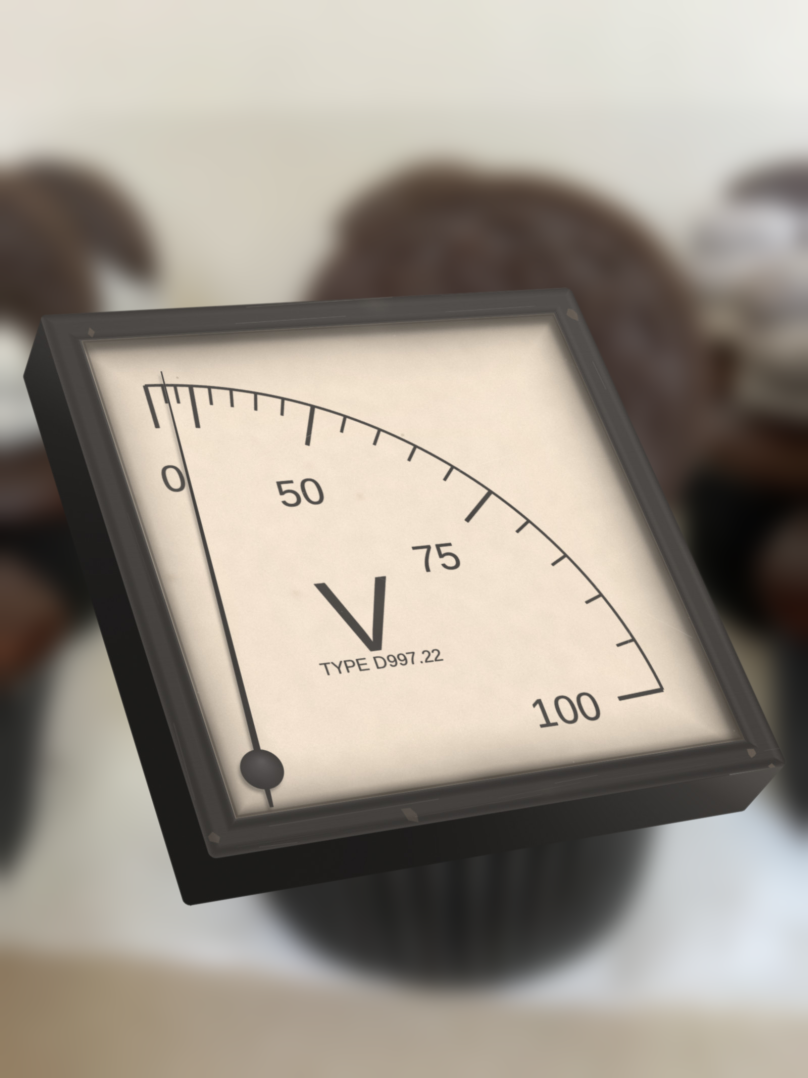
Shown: 15
